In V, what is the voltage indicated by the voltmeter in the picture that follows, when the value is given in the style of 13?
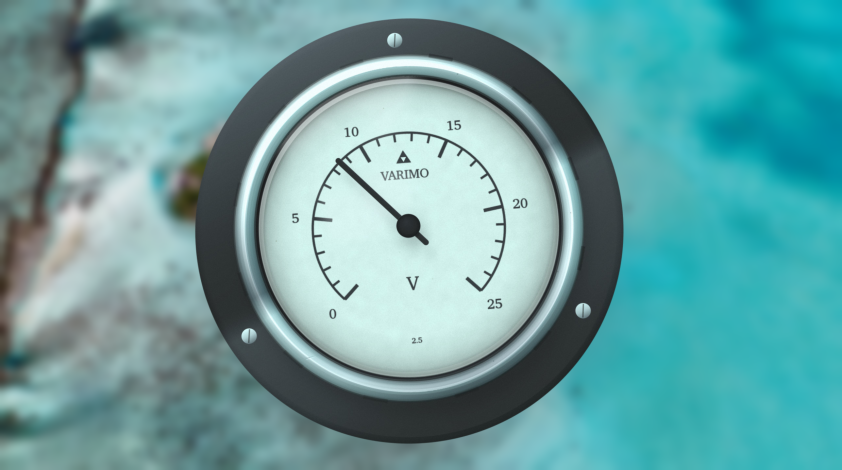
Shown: 8.5
